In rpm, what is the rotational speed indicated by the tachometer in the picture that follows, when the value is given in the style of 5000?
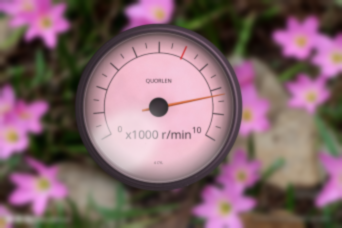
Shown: 8250
